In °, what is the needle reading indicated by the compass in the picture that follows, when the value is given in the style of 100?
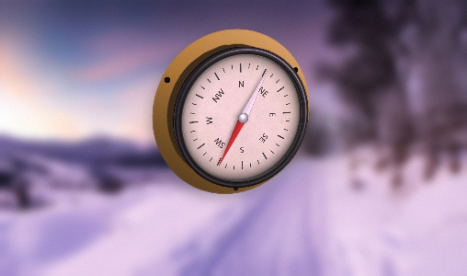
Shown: 210
